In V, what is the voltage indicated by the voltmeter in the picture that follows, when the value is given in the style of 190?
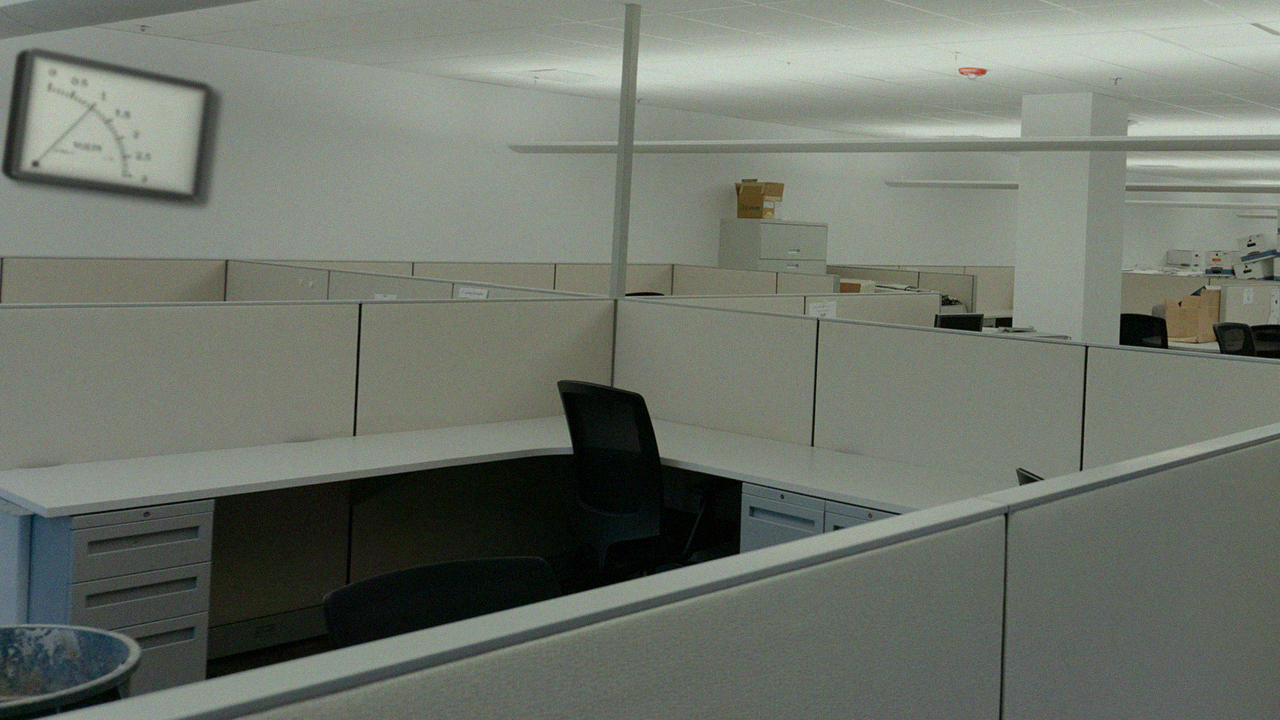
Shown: 1
